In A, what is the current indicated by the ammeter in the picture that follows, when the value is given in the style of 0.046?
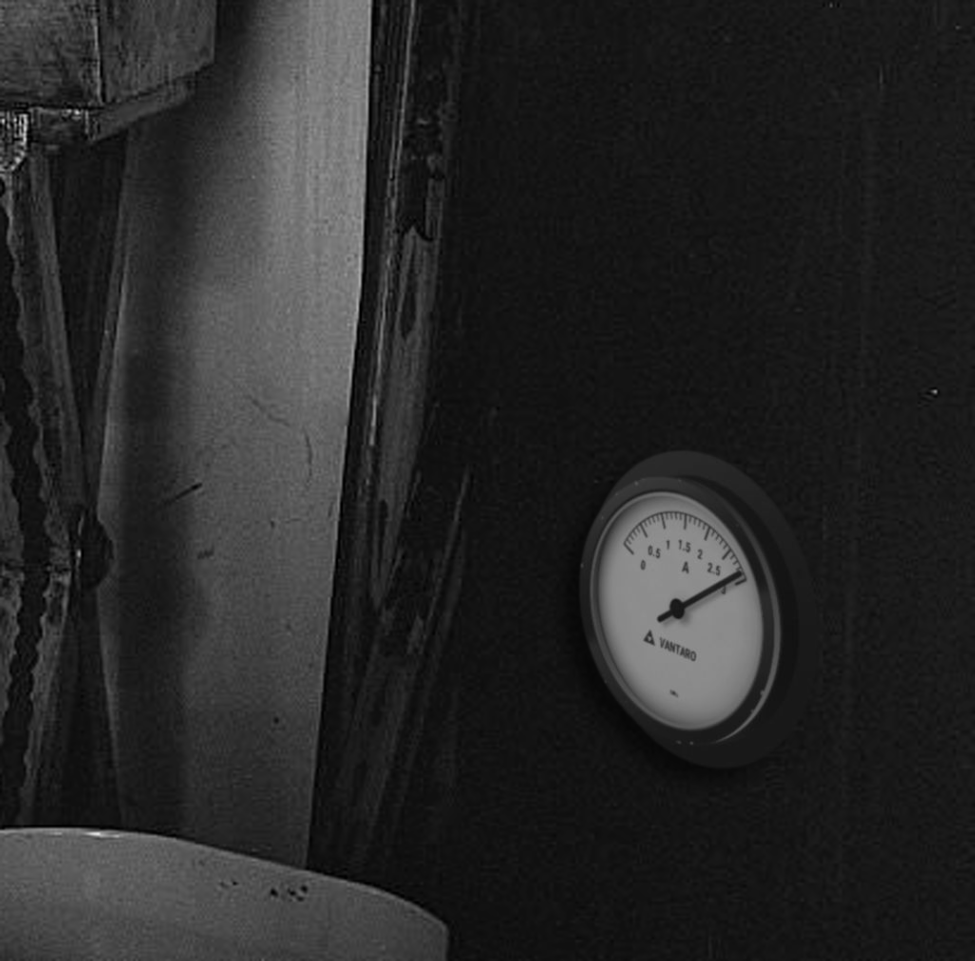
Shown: 2.9
